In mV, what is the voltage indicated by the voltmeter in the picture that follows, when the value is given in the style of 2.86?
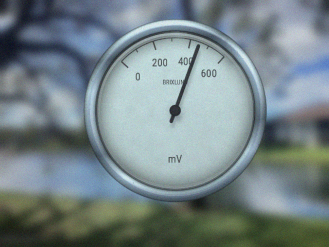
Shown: 450
